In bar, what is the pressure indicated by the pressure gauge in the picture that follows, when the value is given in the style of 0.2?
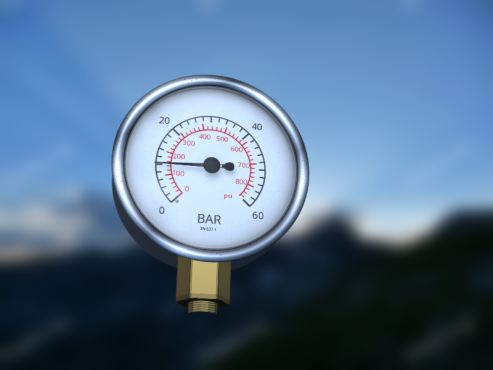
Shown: 10
